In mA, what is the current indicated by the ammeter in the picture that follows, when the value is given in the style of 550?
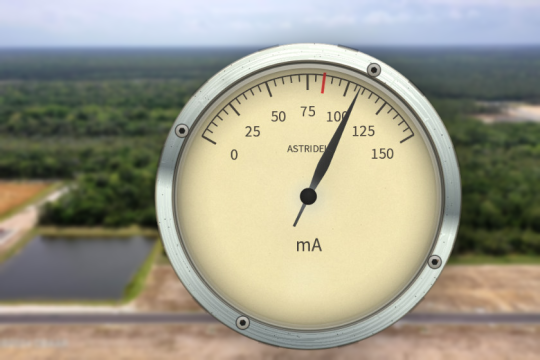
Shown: 107.5
